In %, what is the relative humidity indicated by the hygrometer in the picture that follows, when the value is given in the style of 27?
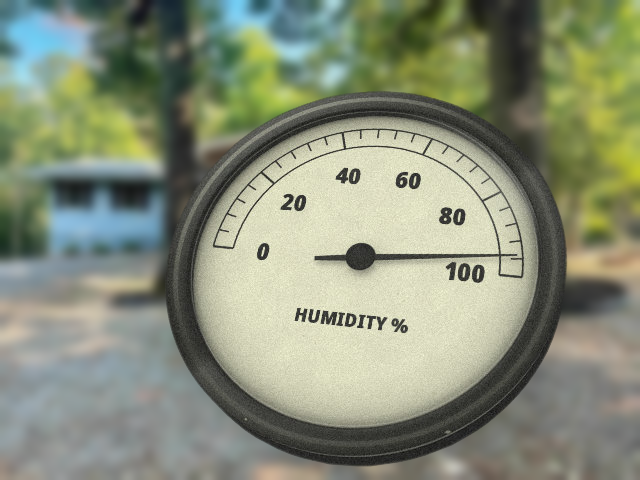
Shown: 96
